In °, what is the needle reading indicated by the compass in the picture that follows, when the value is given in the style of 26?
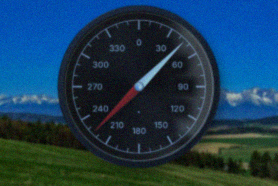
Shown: 225
